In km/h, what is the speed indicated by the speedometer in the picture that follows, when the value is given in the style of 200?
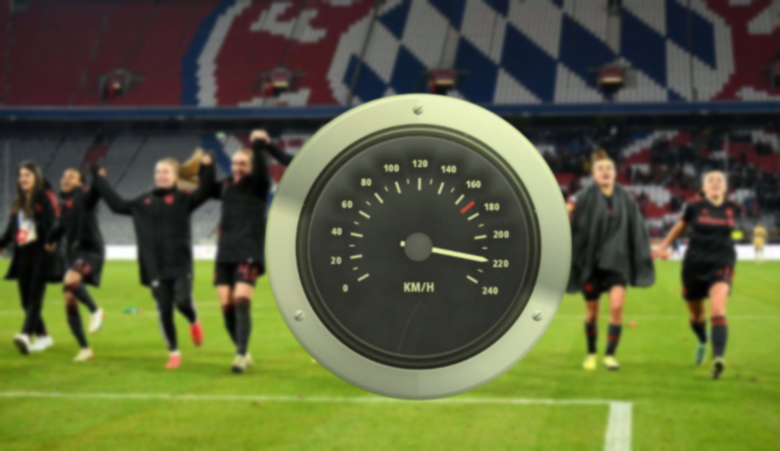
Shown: 220
